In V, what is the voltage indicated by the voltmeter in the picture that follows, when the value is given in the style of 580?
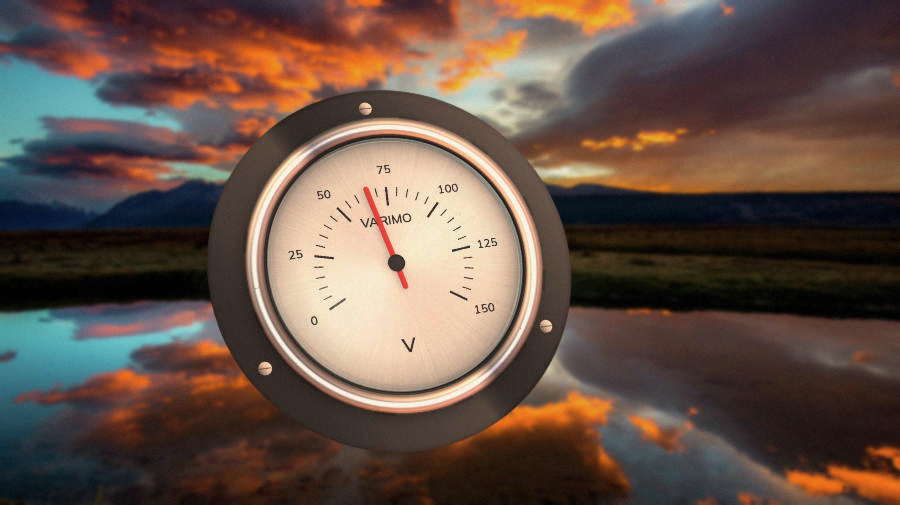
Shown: 65
